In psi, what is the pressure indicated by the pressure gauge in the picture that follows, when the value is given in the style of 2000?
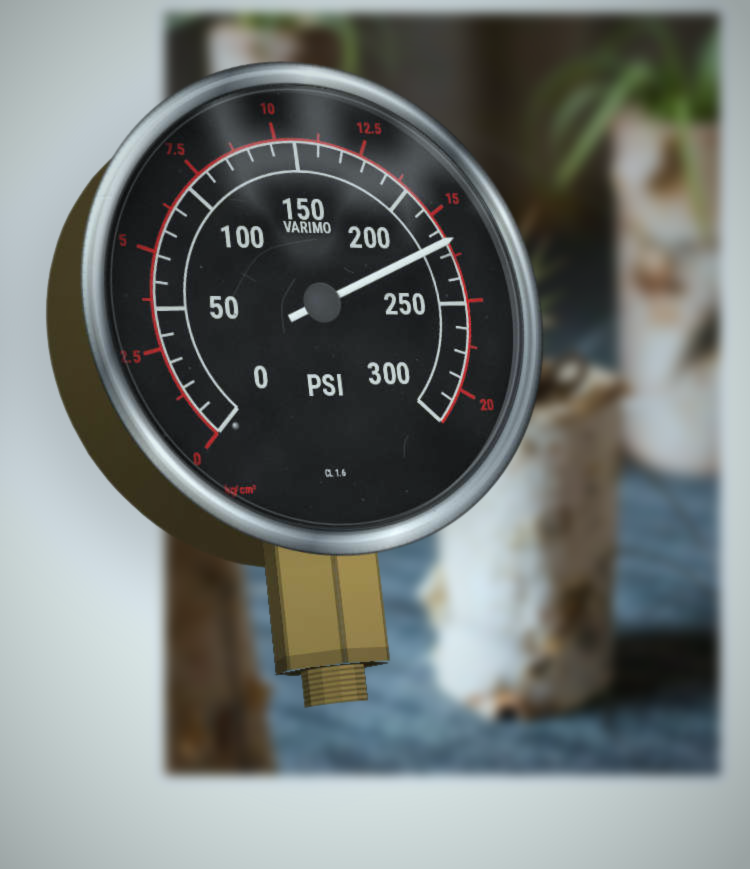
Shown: 225
